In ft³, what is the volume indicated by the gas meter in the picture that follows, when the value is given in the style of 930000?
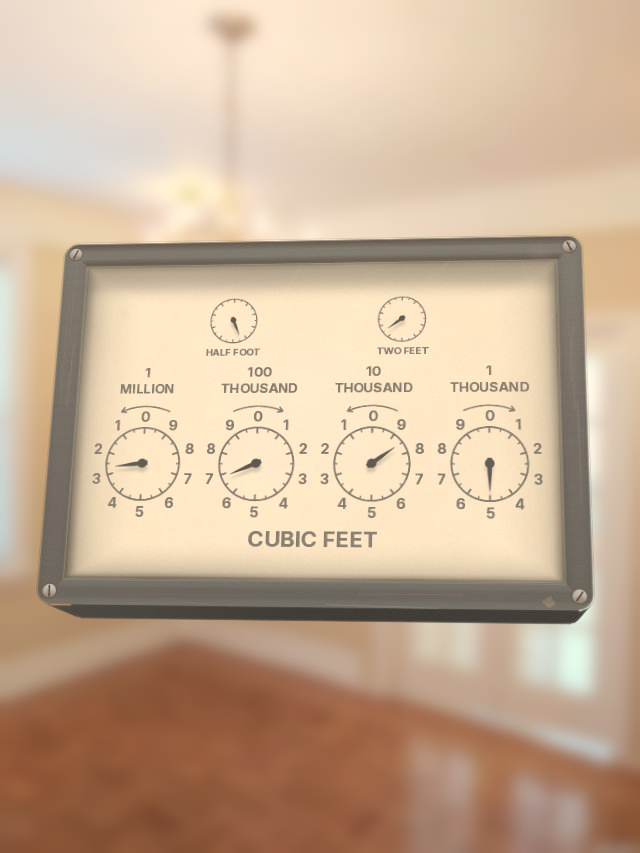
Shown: 268500
